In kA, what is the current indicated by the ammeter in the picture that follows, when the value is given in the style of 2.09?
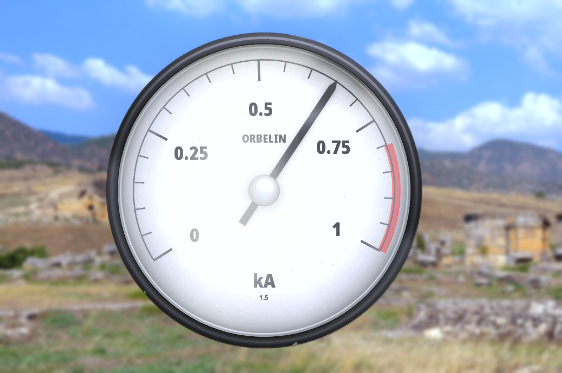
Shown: 0.65
